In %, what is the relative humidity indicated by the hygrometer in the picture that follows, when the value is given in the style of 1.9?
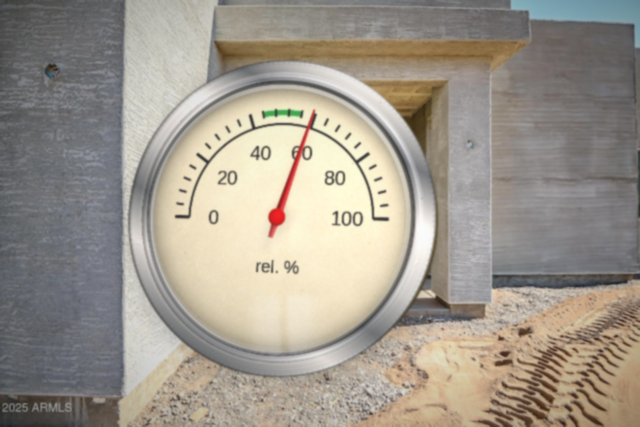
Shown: 60
